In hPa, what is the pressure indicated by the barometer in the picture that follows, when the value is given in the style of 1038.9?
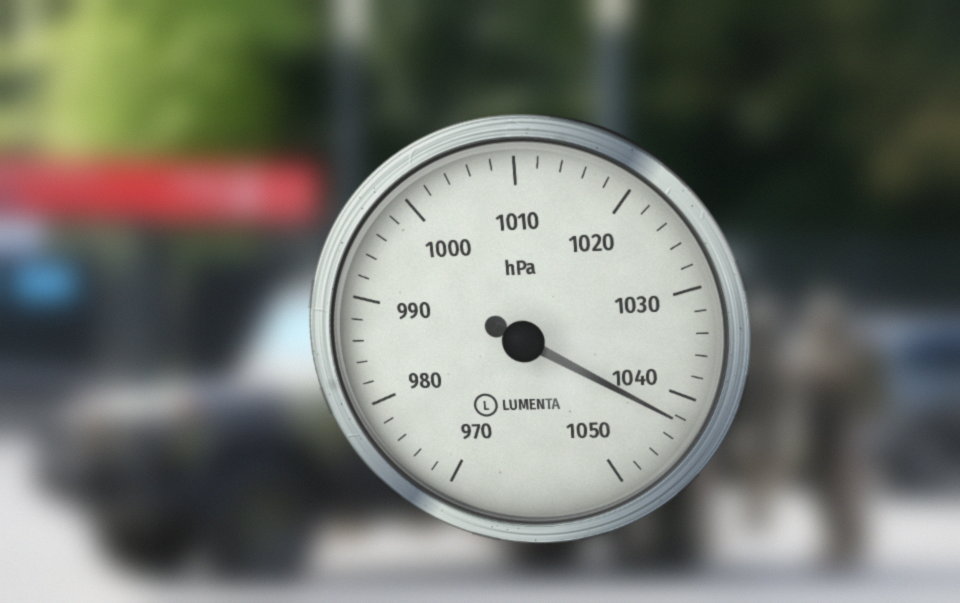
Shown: 1042
